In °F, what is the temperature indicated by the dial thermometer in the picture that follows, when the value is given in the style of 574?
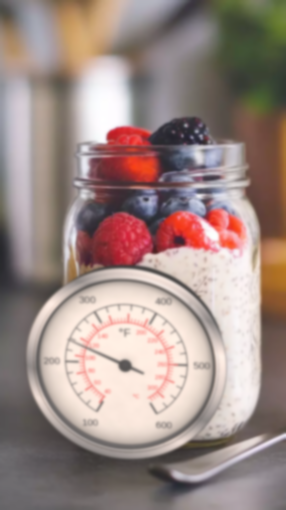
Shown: 240
